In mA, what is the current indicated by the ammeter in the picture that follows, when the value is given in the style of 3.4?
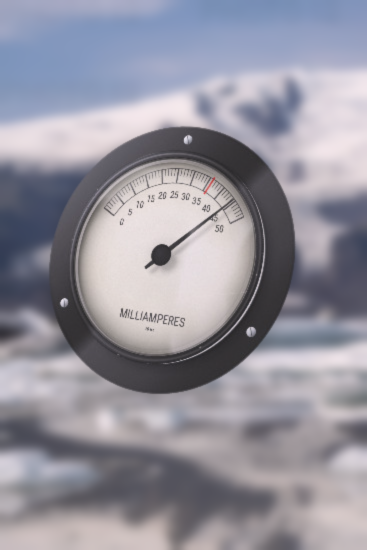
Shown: 45
